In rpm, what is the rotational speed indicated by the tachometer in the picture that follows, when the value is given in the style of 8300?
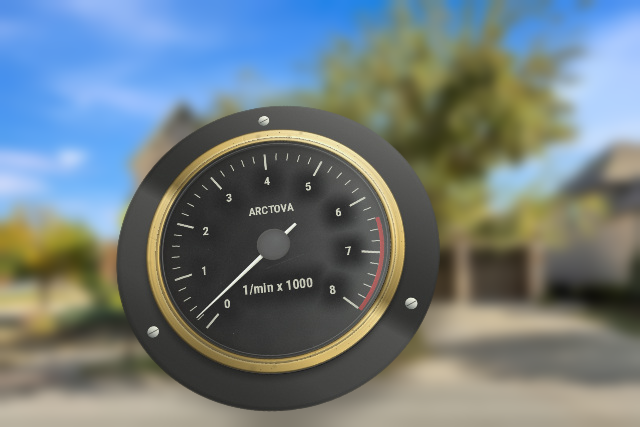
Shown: 200
